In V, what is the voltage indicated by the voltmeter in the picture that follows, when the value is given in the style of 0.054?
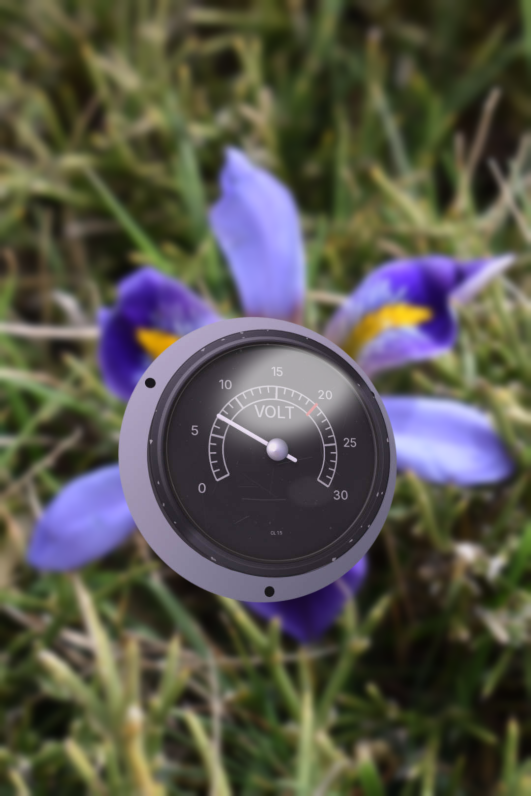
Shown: 7
